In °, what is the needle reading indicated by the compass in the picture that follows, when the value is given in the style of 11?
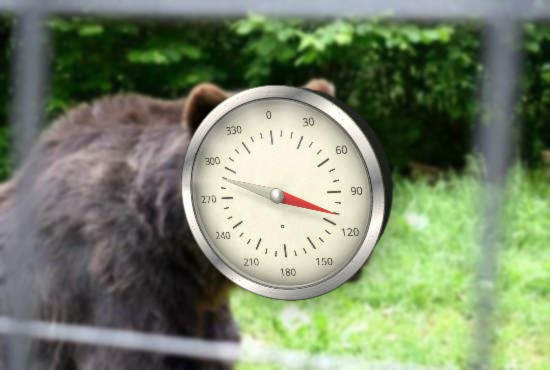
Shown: 110
